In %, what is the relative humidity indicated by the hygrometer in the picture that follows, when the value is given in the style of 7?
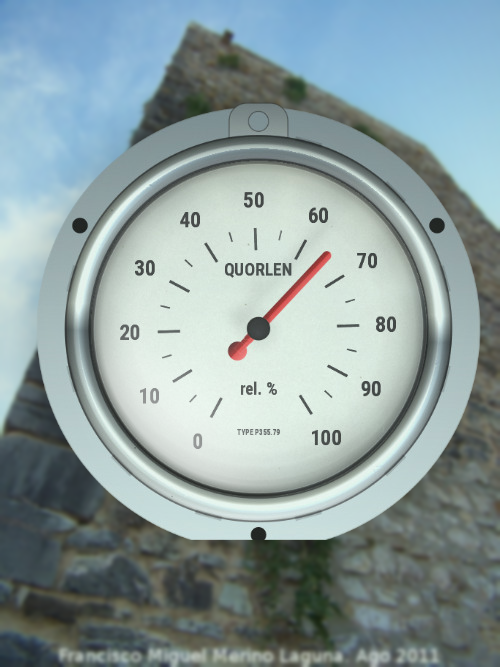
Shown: 65
